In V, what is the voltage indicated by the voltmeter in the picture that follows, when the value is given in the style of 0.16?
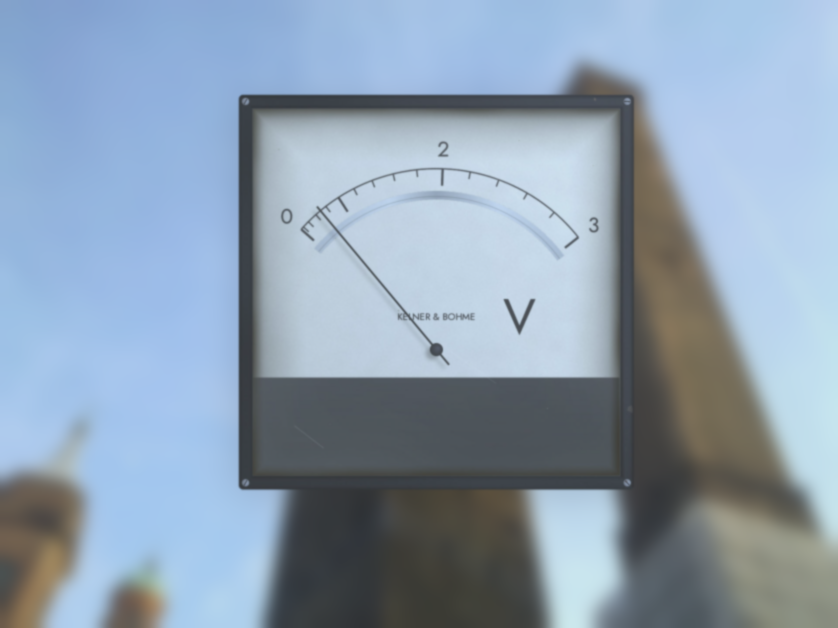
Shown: 0.7
